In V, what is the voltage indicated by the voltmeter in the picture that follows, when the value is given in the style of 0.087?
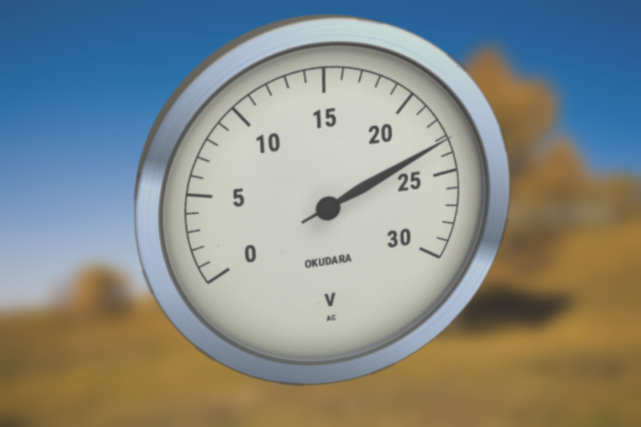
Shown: 23
